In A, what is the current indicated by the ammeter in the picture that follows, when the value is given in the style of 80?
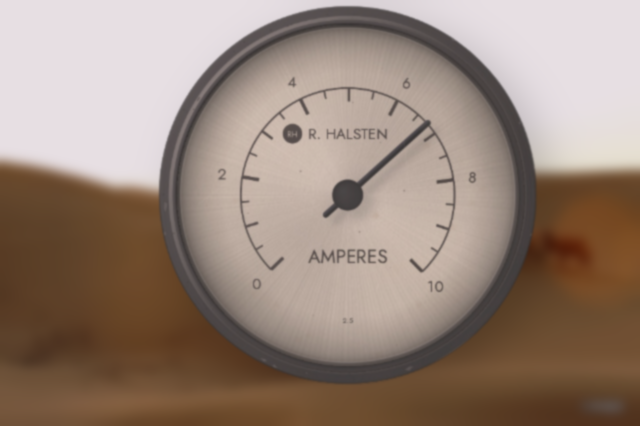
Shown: 6.75
